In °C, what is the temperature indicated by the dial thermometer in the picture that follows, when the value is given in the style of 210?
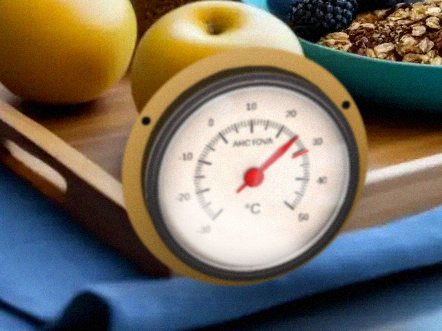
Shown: 25
